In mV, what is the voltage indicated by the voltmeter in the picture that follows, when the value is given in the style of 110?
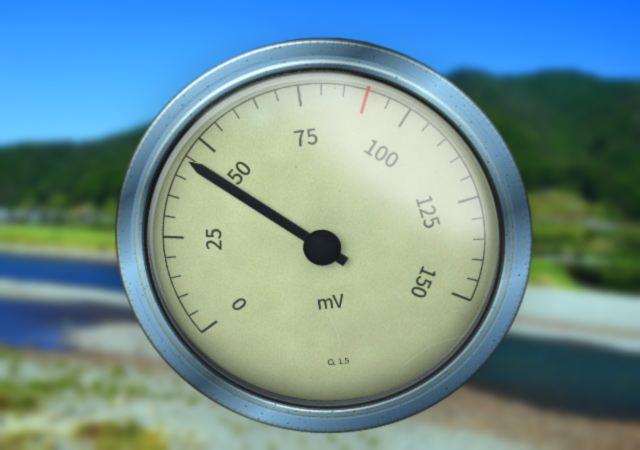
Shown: 45
